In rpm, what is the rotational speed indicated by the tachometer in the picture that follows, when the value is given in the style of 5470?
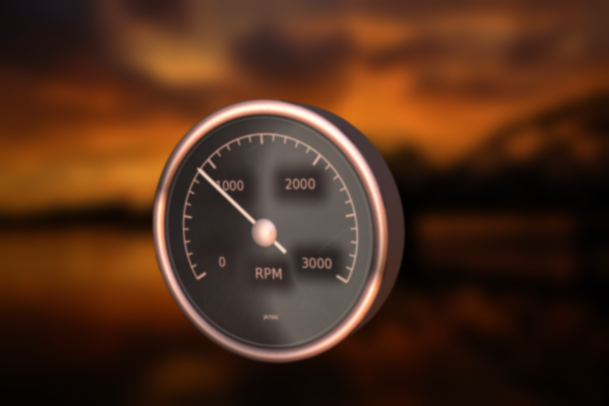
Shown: 900
